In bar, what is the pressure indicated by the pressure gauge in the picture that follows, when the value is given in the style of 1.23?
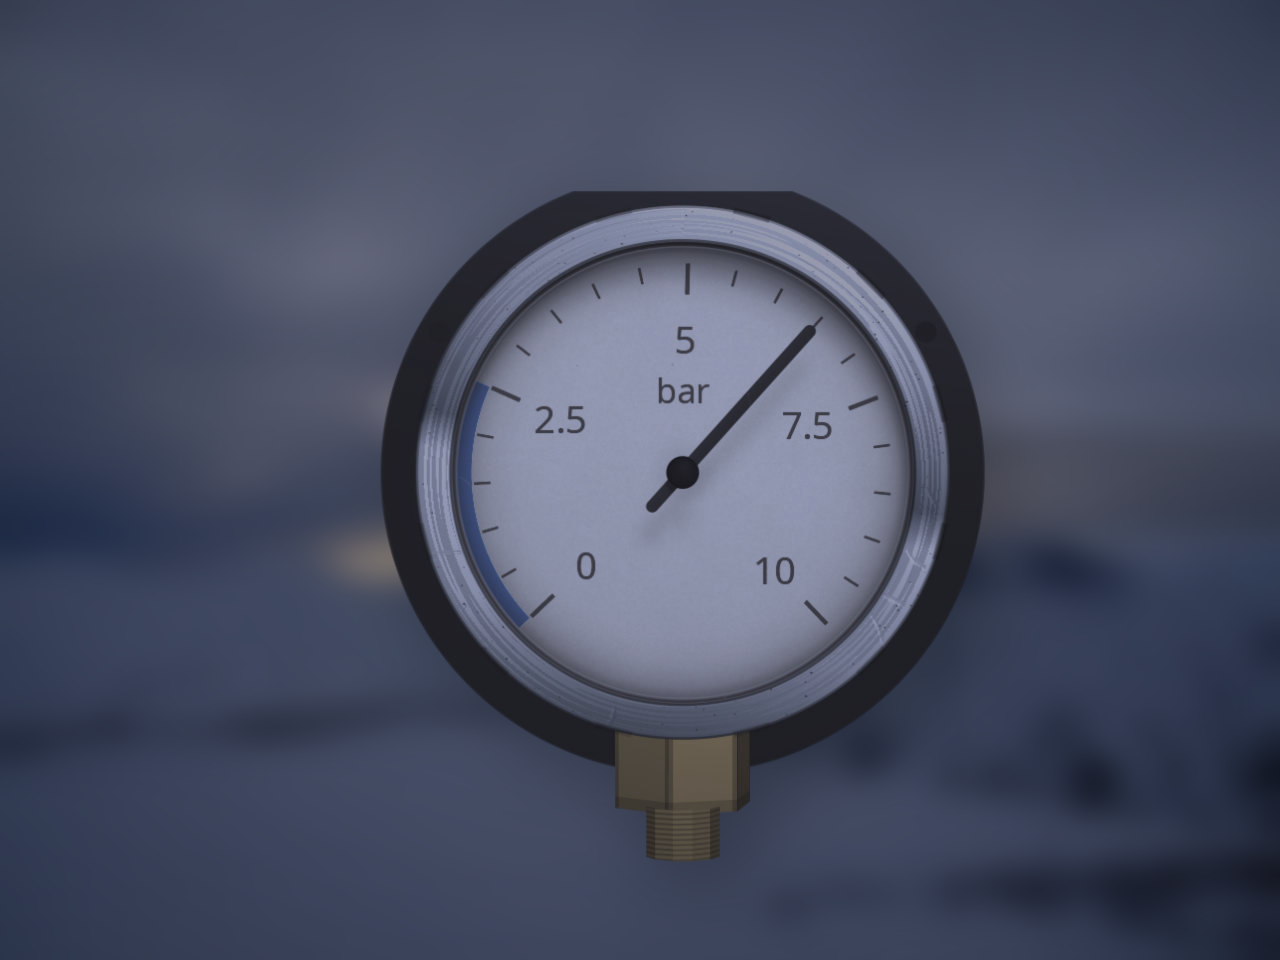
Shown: 6.5
